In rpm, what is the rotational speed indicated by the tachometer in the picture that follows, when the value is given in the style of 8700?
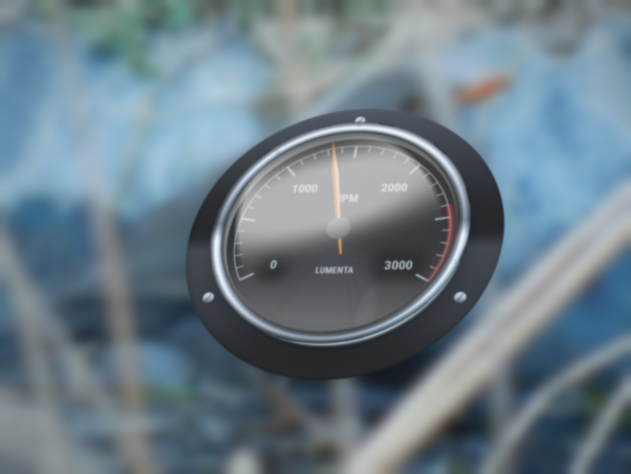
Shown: 1350
